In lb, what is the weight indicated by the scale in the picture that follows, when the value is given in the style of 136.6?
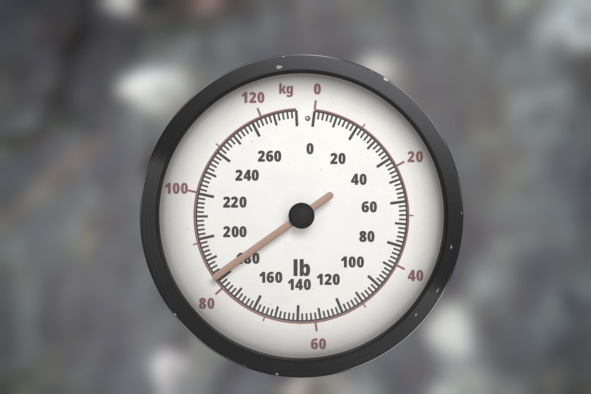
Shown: 182
